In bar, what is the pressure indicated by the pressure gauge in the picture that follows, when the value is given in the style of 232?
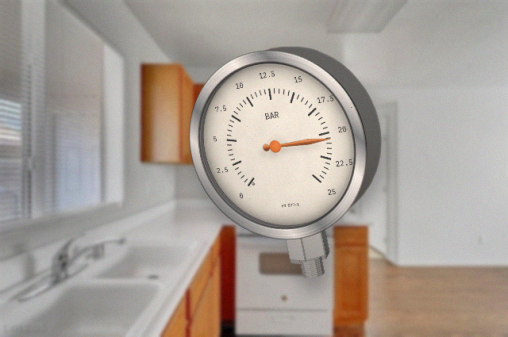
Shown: 20.5
